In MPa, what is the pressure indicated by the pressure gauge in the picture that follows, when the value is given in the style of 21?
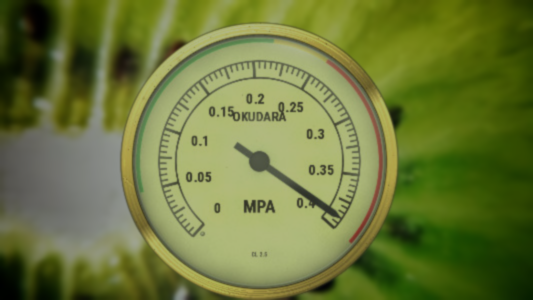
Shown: 0.39
